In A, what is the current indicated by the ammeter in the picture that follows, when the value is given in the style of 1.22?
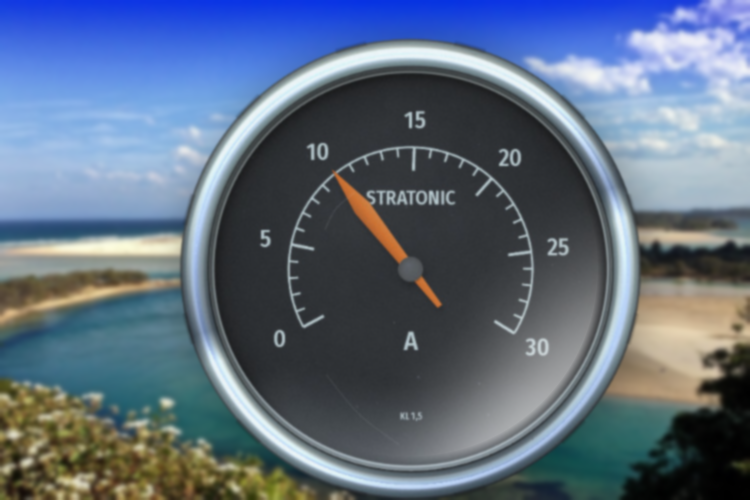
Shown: 10
